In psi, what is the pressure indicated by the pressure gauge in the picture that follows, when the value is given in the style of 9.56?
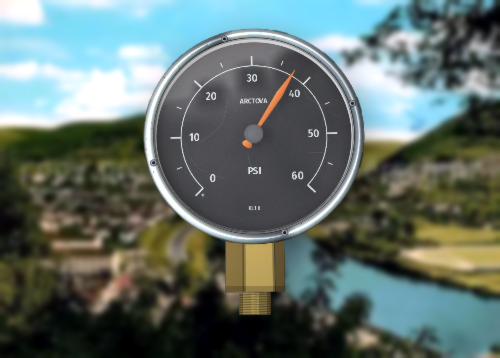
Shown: 37.5
